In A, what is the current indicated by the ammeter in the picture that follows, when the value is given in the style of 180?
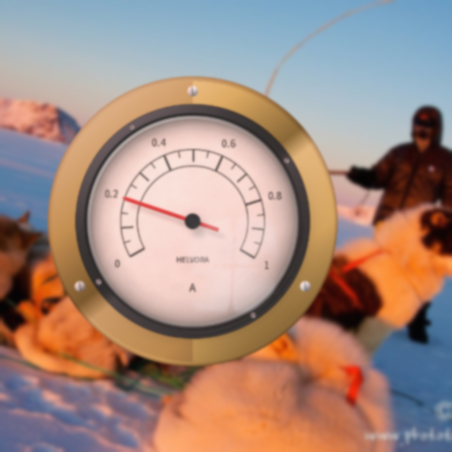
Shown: 0.2
